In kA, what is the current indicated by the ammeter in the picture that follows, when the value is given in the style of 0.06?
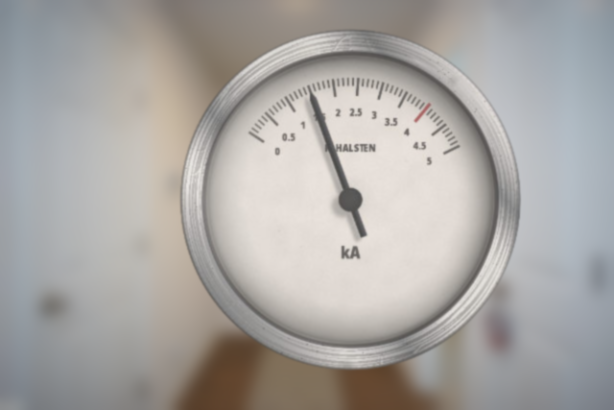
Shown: 1.5
